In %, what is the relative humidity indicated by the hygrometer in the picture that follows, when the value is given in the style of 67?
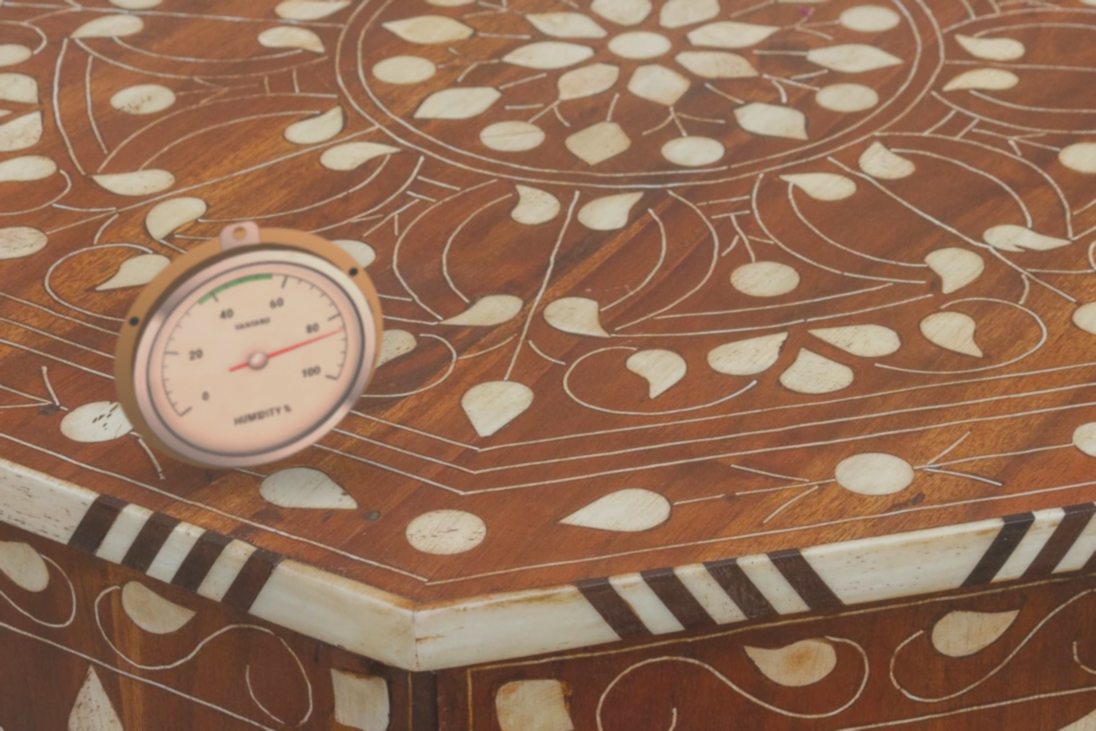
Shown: 84
